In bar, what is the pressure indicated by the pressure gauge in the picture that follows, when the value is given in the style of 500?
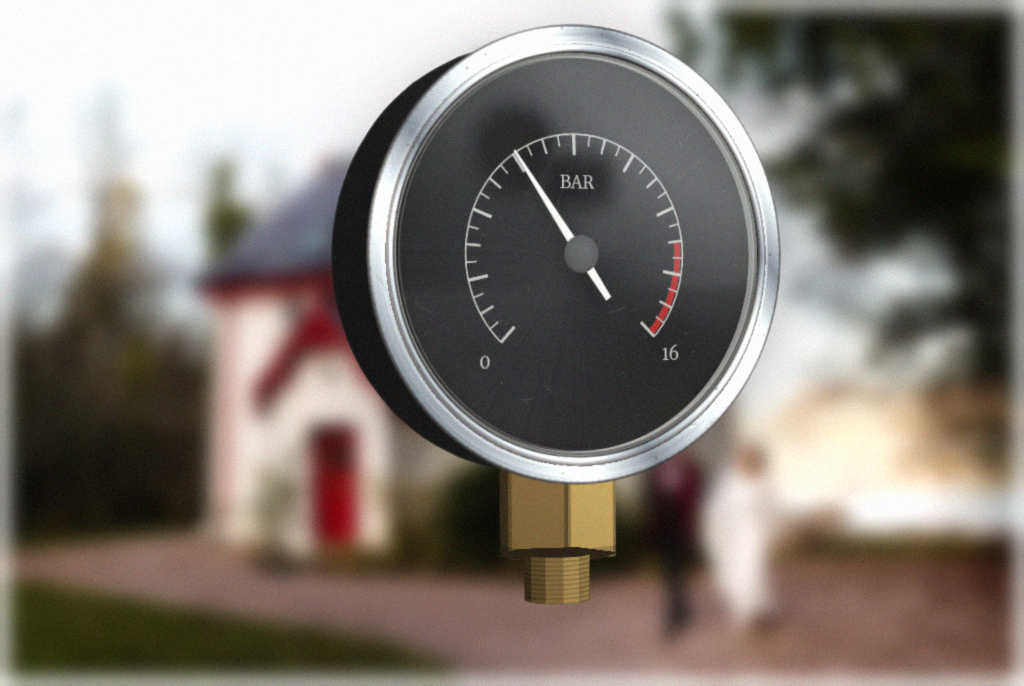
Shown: 6
